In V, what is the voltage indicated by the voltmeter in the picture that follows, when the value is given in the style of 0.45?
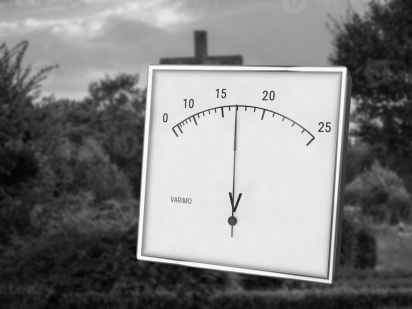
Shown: 17
